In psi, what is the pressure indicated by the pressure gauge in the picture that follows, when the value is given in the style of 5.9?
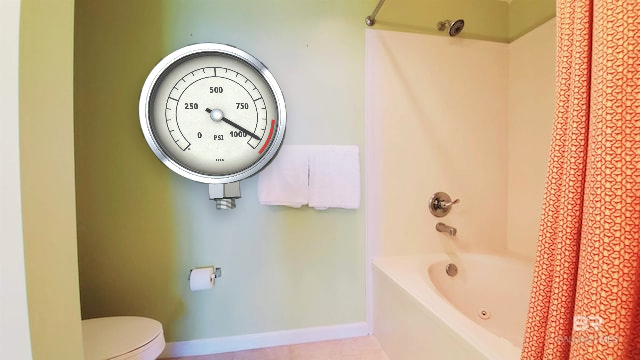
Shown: 950
